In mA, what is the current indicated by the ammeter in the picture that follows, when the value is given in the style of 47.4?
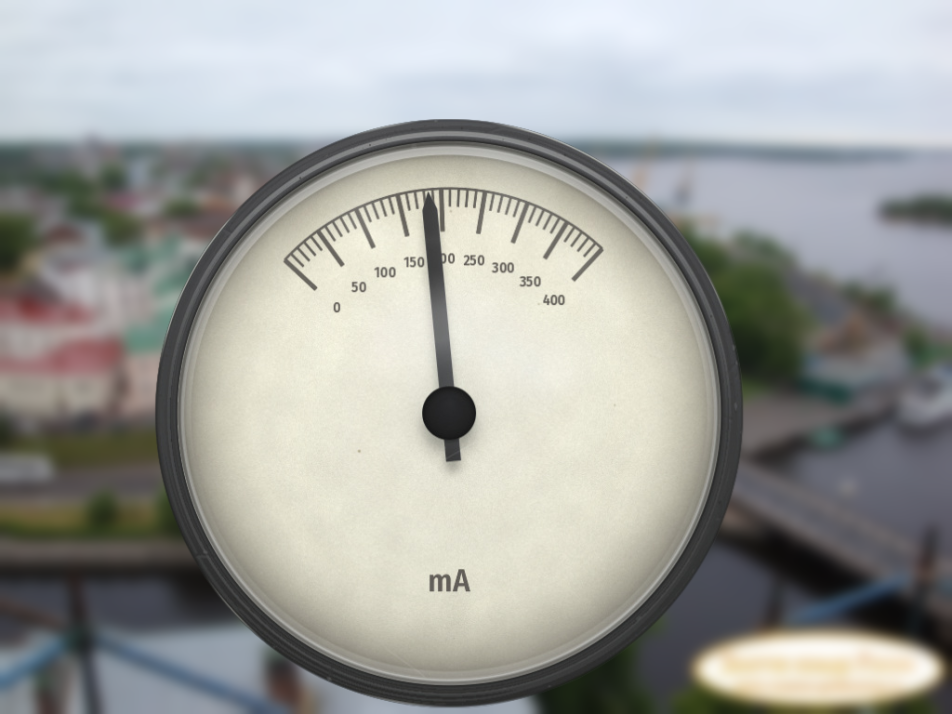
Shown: 185
